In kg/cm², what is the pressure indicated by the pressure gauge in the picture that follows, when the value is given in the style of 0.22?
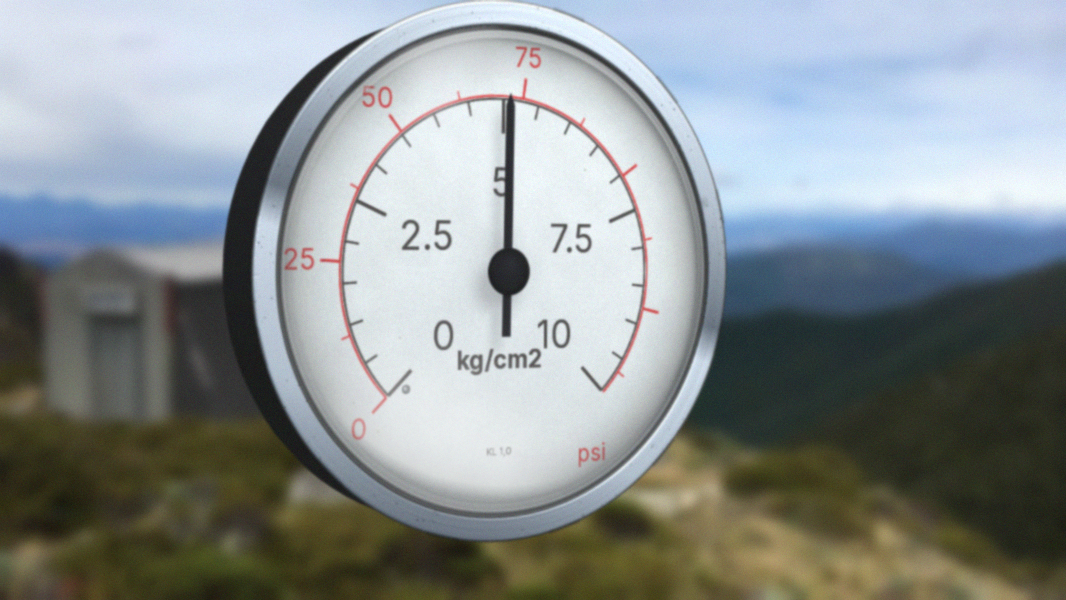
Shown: 5
